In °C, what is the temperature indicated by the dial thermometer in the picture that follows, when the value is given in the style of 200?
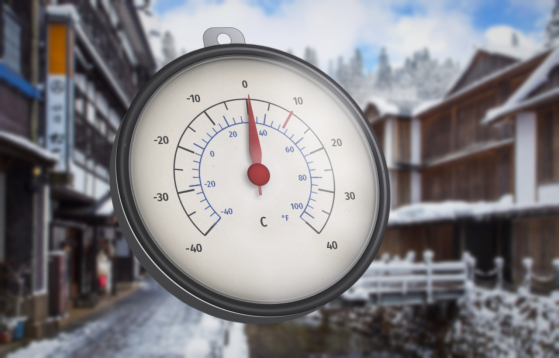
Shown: 0
